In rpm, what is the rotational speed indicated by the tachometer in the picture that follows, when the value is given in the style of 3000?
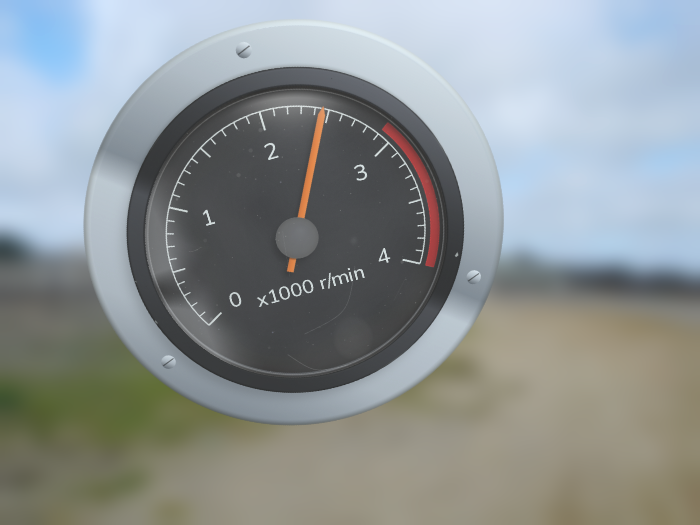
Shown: 2450
